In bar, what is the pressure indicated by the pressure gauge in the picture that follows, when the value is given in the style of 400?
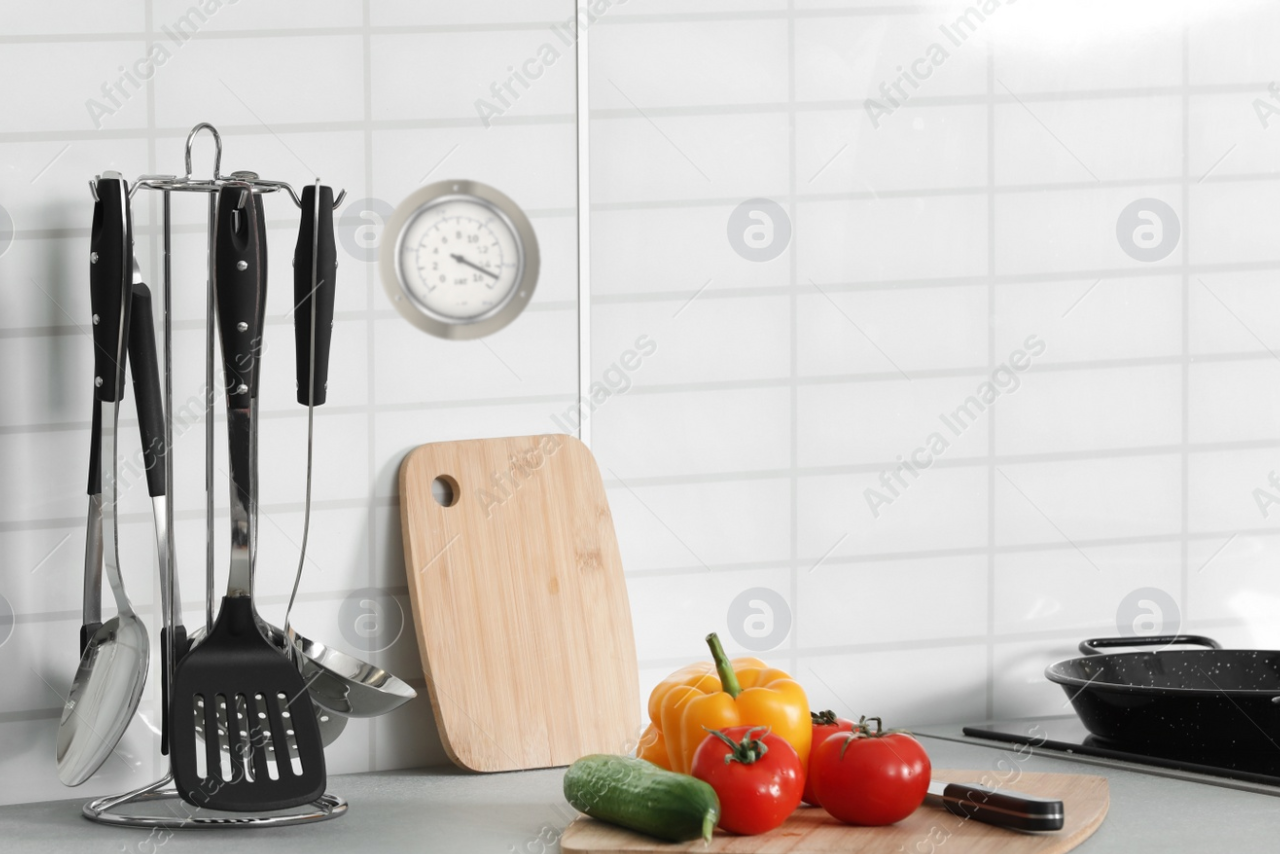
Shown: 15
